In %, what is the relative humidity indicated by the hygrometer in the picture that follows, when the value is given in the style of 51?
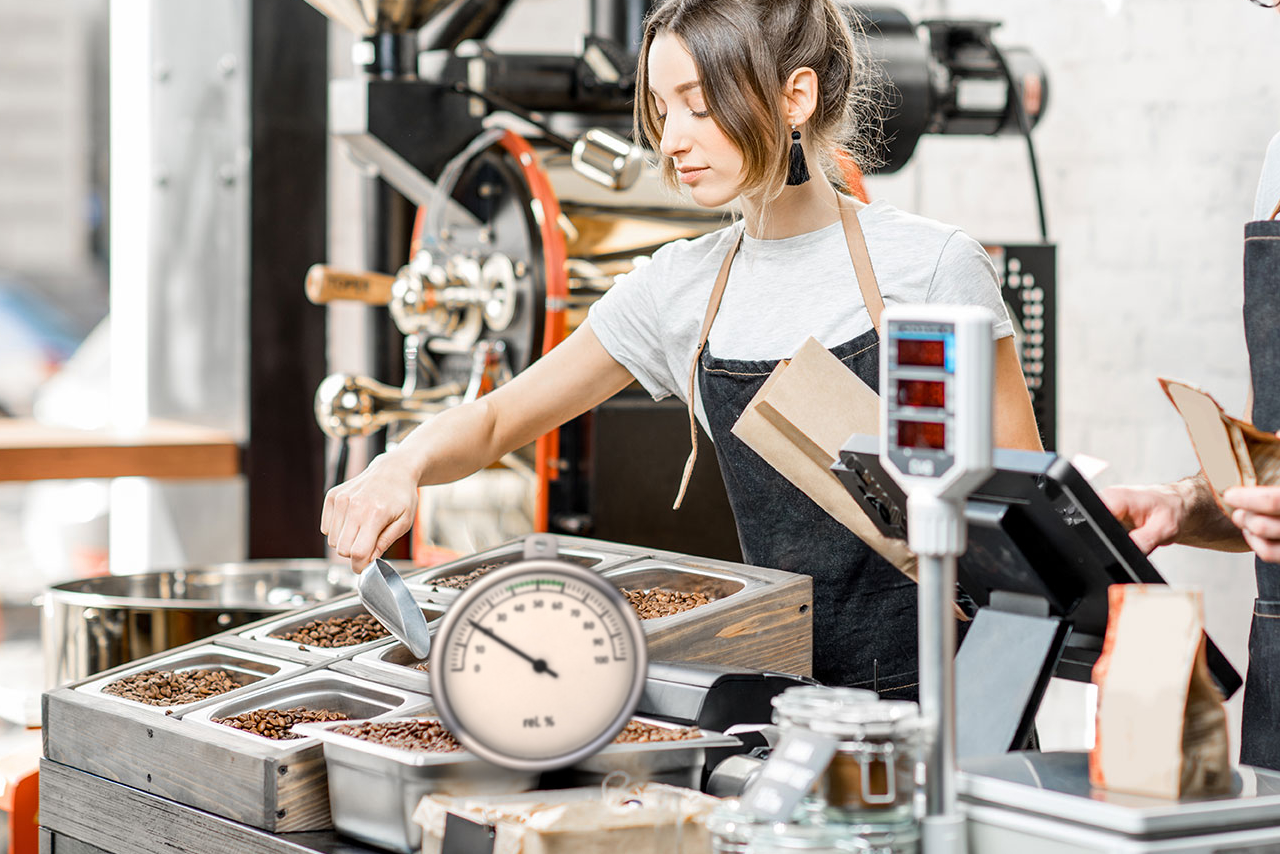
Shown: 20
